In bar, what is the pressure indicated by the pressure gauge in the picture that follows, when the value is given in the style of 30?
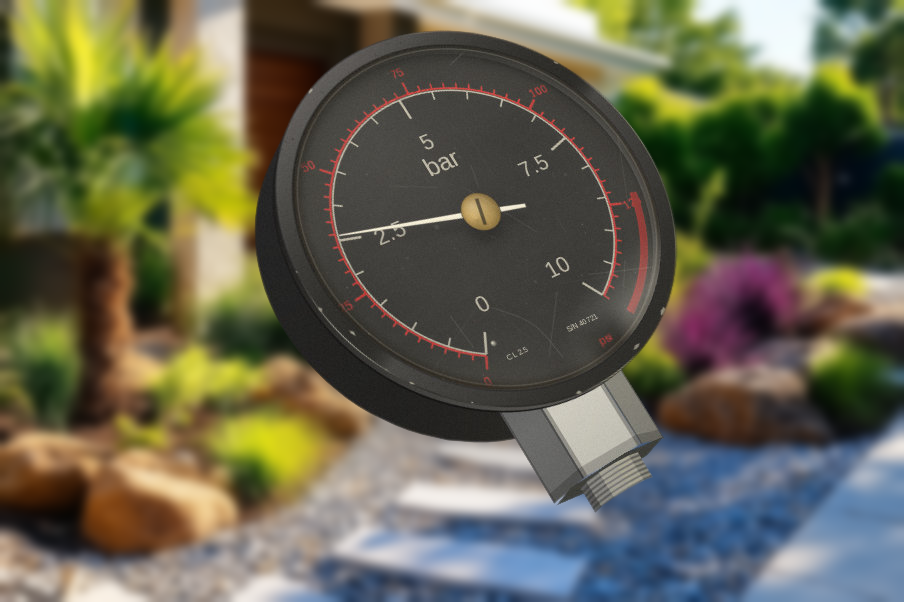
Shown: 2.5
